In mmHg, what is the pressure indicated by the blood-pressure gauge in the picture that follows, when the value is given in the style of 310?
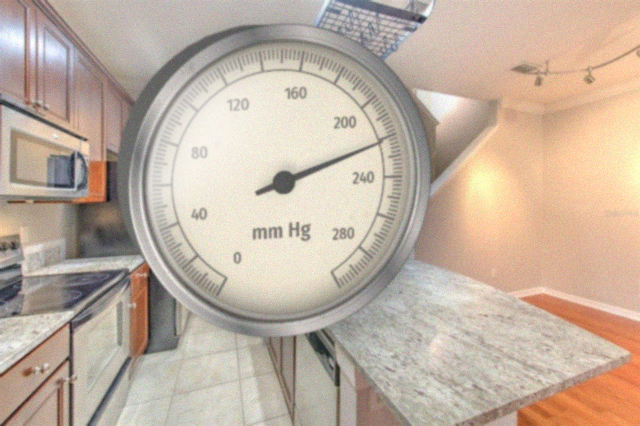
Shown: 220
